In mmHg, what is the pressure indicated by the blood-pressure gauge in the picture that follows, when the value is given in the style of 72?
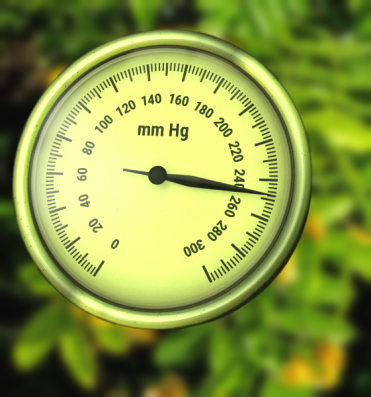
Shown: 248
